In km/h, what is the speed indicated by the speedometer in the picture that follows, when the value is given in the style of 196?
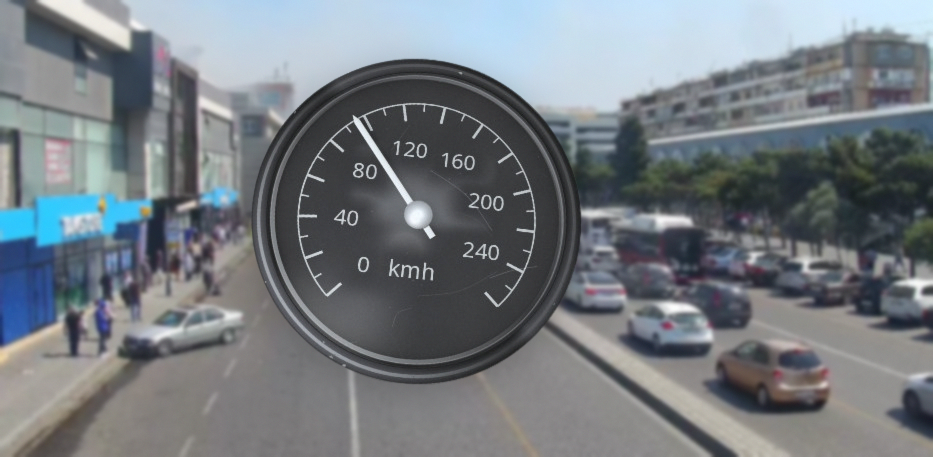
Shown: 95
